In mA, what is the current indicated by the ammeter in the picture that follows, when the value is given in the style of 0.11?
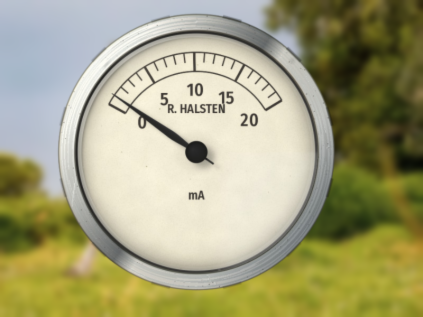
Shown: 1
